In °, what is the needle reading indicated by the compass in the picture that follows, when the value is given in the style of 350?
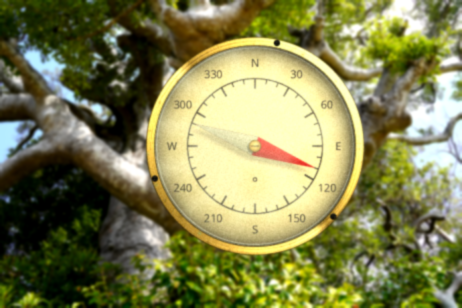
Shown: 110
